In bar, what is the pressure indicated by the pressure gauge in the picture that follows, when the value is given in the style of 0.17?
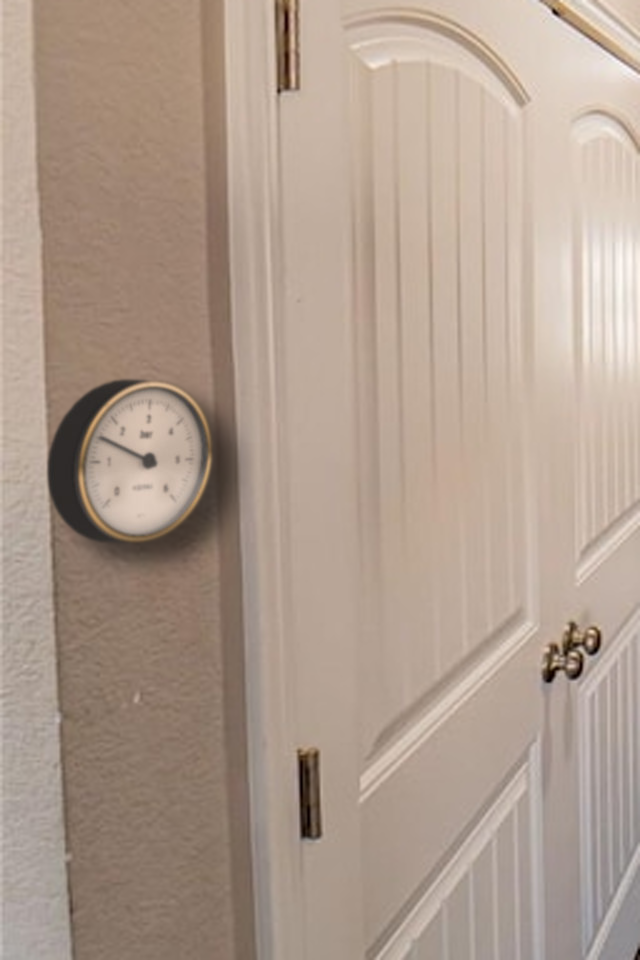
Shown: 1.5
